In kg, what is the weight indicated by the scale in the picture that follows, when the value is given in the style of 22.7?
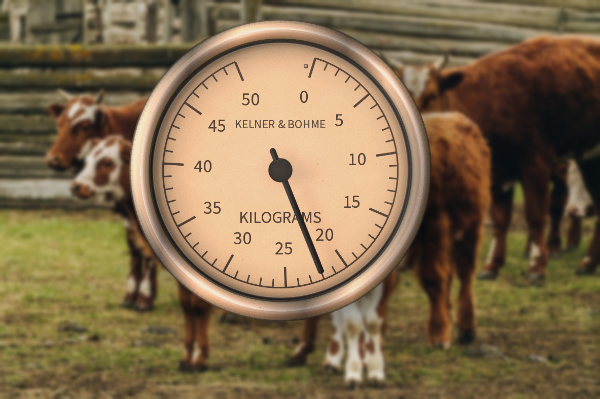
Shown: 22
